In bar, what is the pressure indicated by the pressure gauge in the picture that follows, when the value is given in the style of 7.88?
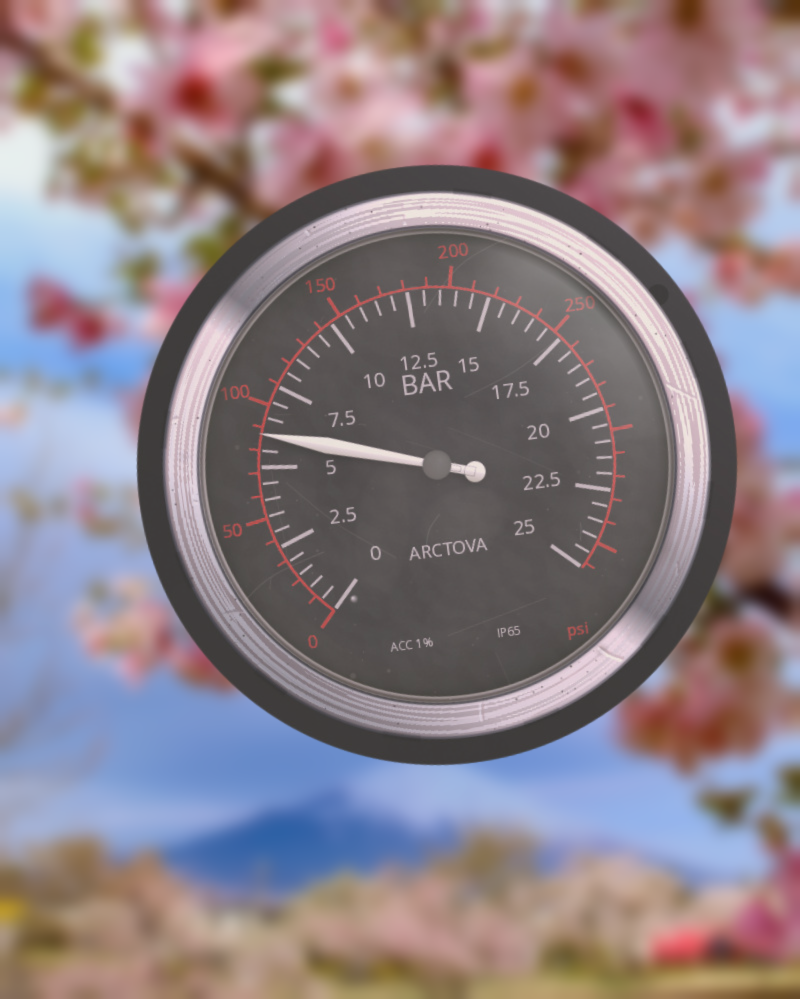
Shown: 6
